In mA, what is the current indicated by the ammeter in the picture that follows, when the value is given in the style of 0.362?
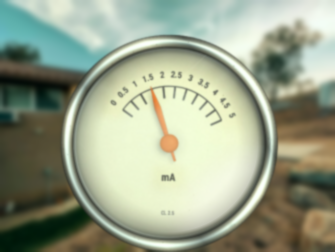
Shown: 1.5
